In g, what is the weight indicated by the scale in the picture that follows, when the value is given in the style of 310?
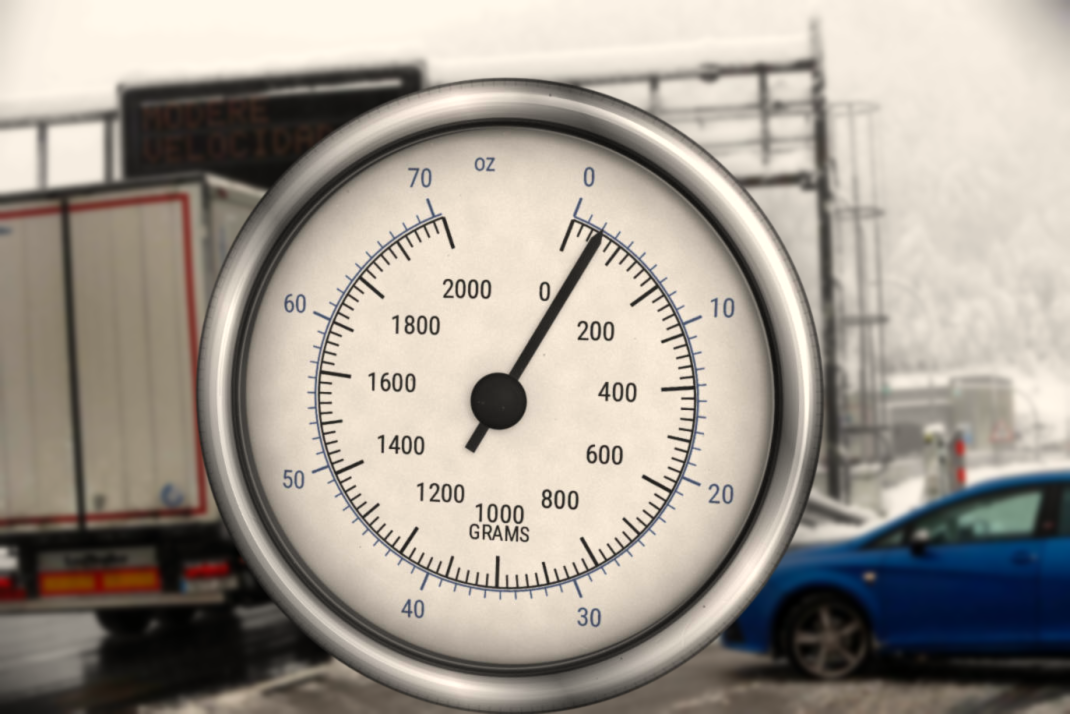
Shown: 60
